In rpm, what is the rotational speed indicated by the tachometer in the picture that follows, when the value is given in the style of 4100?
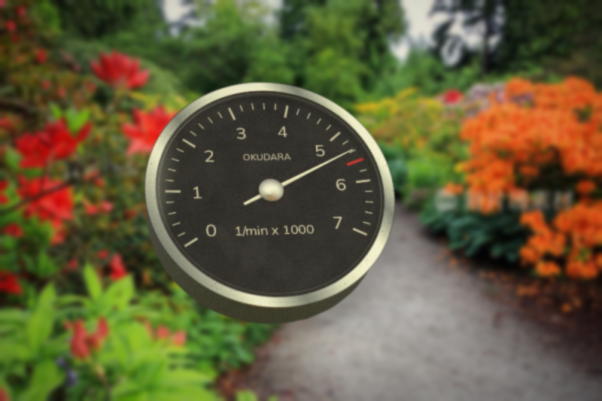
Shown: 5400
